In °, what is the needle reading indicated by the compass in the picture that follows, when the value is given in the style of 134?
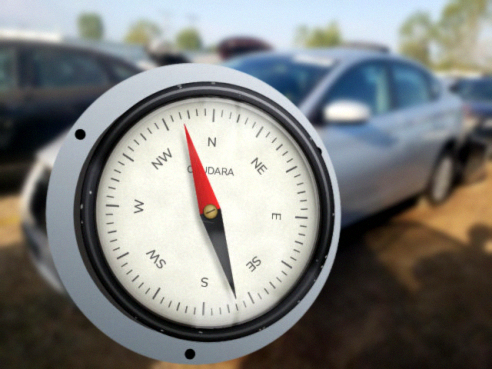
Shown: 340
